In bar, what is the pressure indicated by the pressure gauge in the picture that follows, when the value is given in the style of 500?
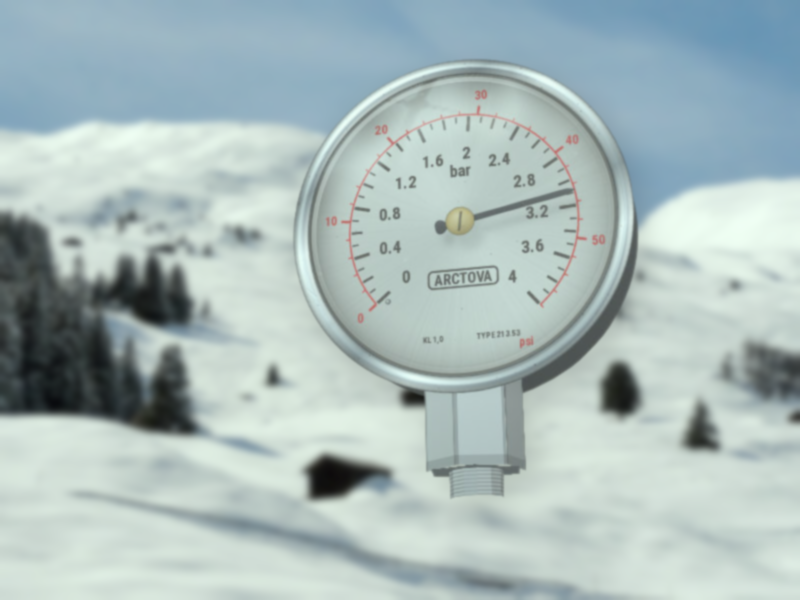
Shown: 3.1
